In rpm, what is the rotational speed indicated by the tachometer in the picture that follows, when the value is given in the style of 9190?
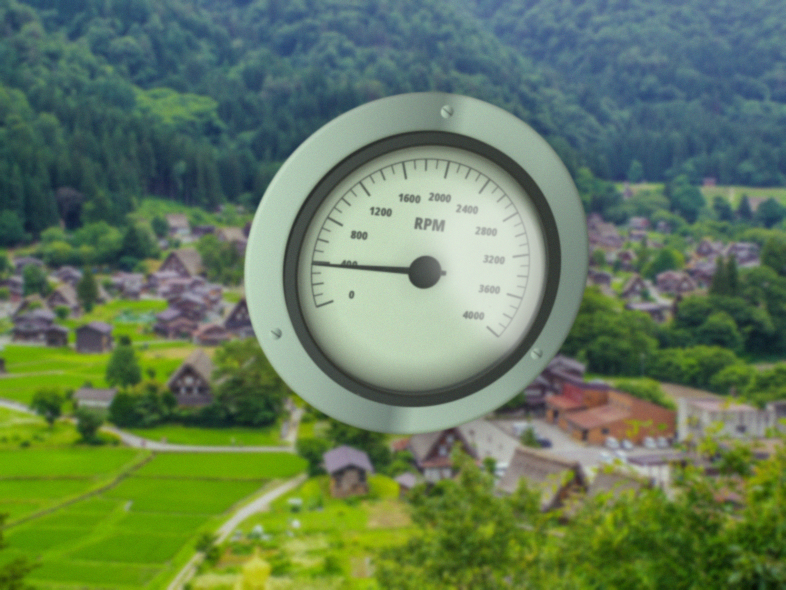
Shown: 400
